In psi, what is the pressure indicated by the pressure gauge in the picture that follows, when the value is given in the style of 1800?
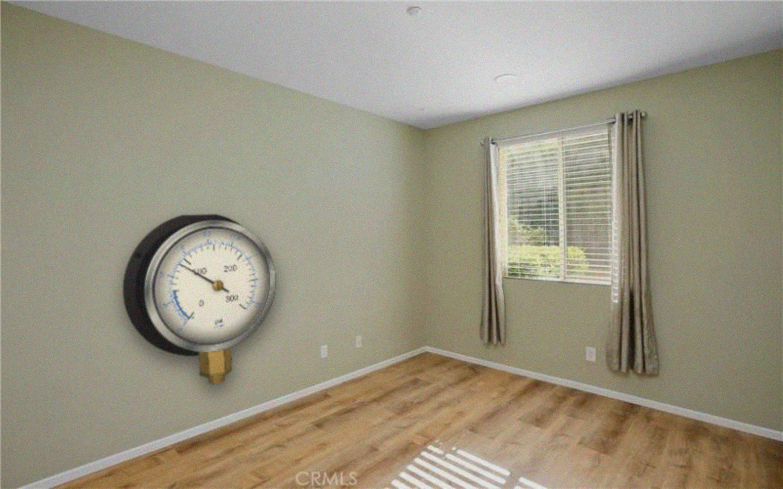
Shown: 90
